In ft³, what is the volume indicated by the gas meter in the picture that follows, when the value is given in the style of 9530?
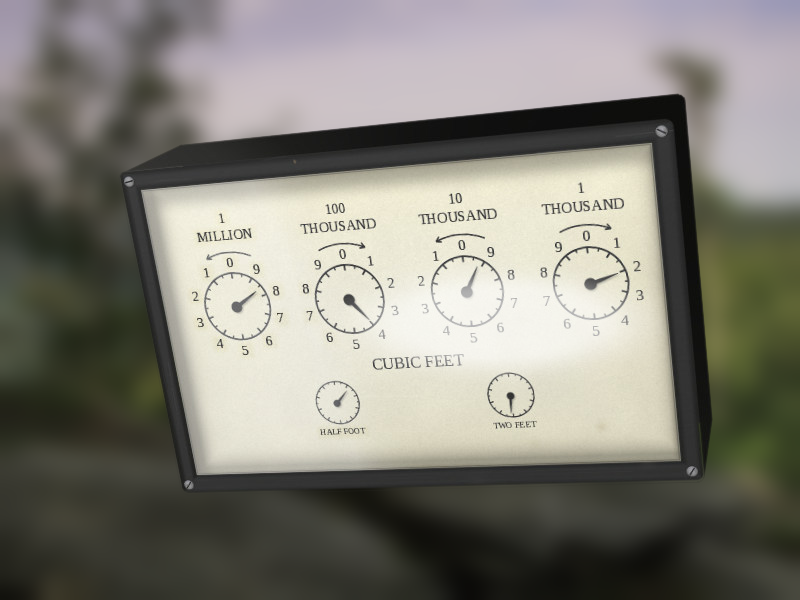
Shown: 839200
